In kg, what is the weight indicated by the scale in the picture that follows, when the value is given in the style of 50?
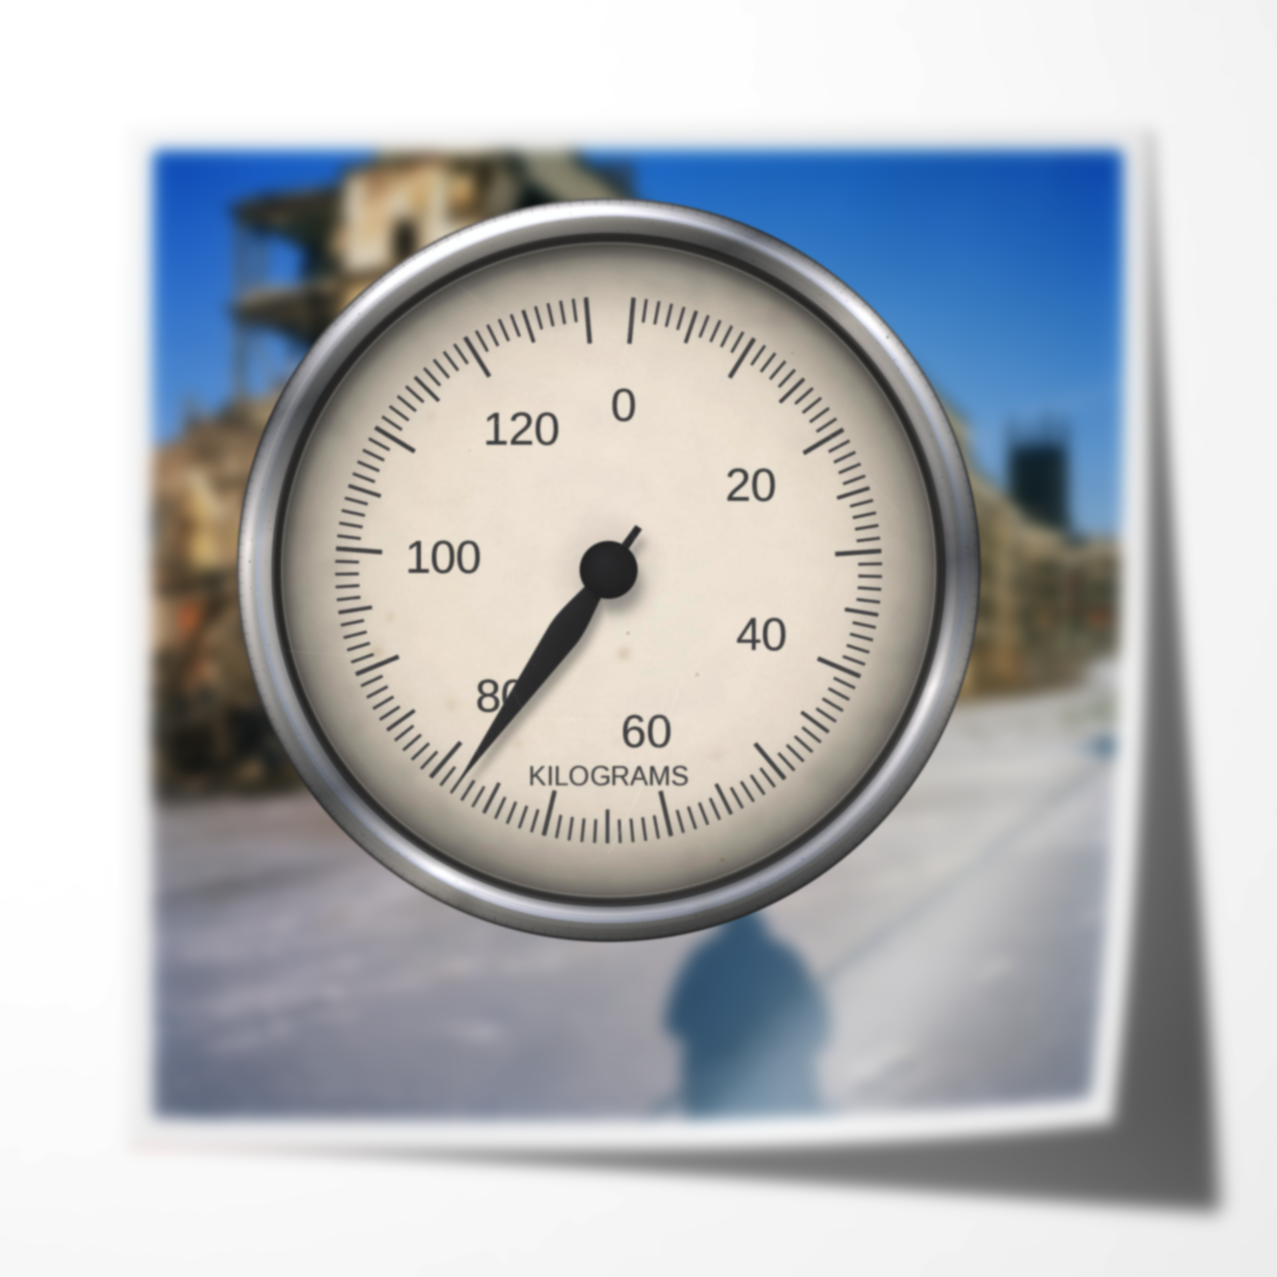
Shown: 78
